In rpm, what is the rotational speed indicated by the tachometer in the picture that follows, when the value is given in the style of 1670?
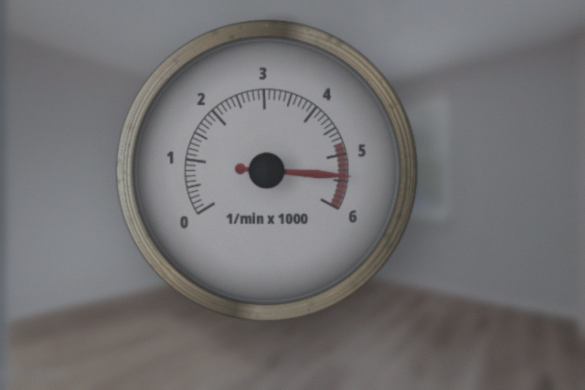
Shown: 5400
